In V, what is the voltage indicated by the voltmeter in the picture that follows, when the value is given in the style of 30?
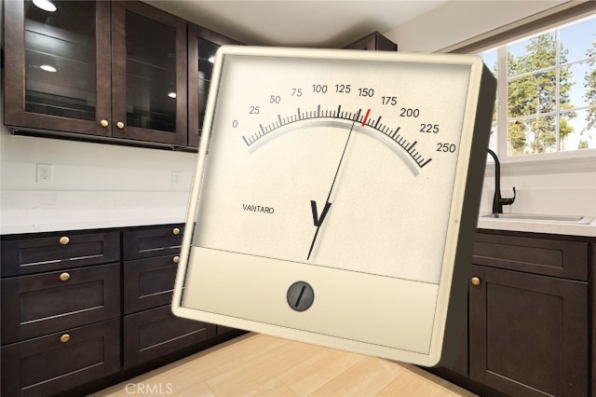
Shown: 150
